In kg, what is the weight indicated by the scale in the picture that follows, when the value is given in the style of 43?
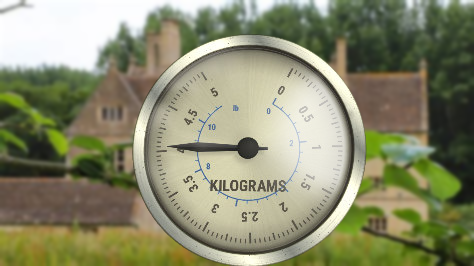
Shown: 4.05
